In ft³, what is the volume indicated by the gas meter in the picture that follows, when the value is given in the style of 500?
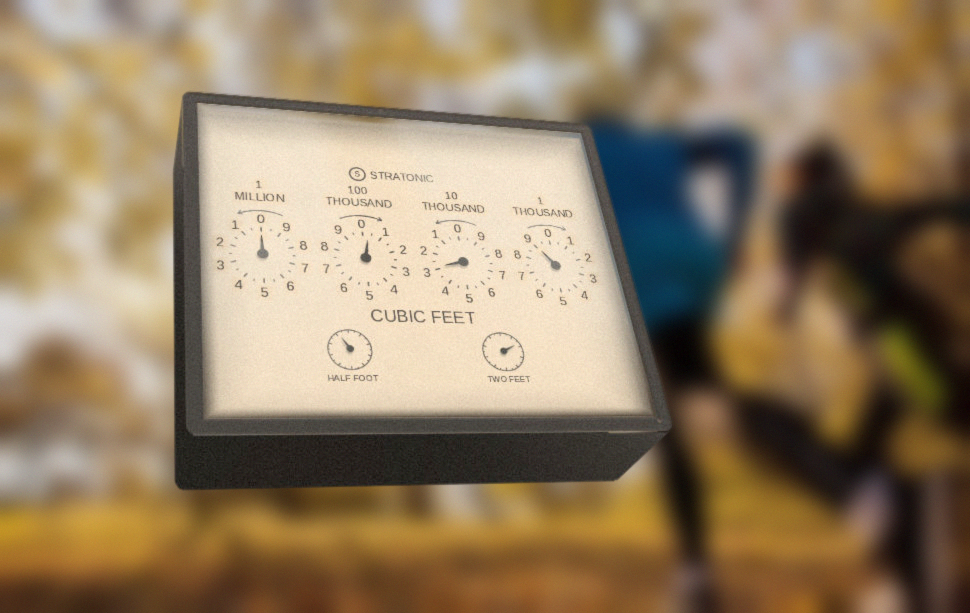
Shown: 2900
